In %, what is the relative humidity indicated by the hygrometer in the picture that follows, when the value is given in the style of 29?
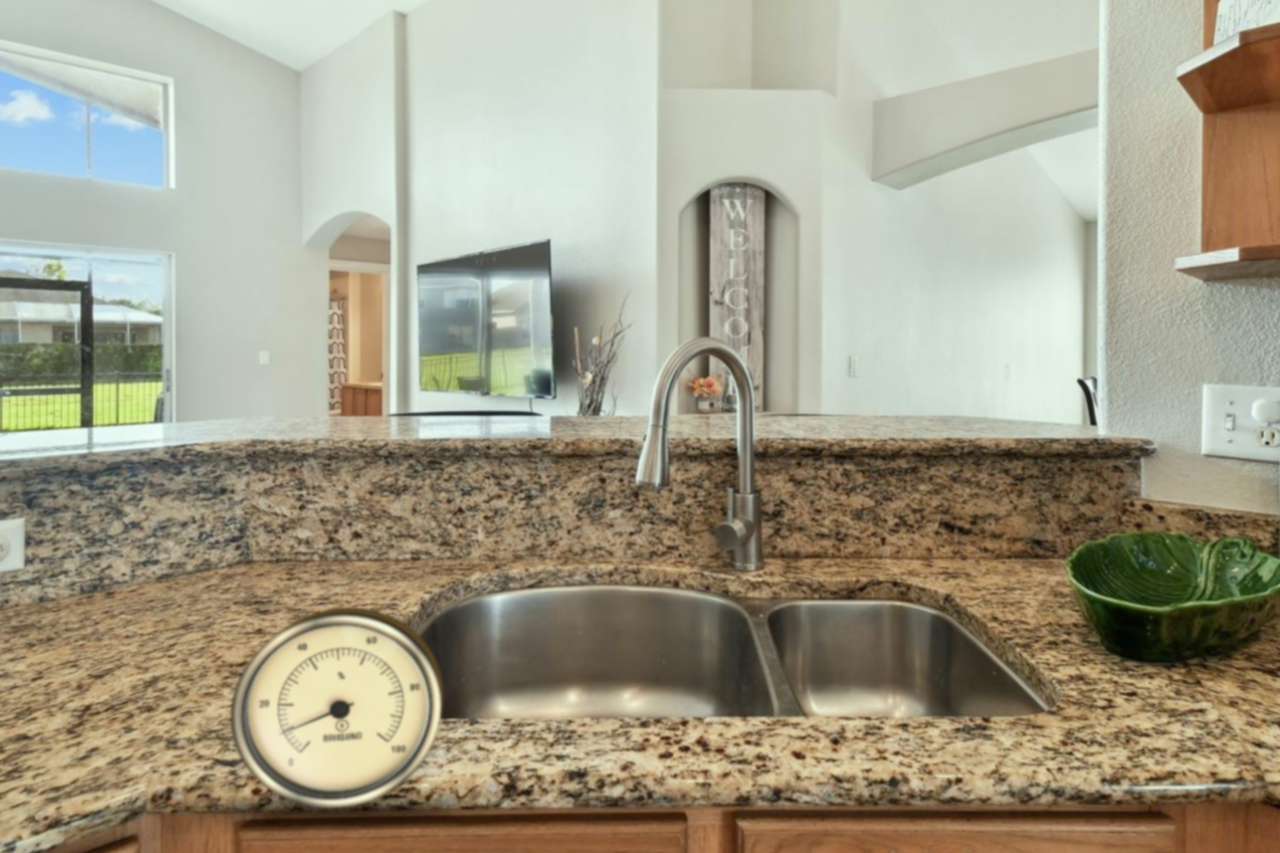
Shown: 10
